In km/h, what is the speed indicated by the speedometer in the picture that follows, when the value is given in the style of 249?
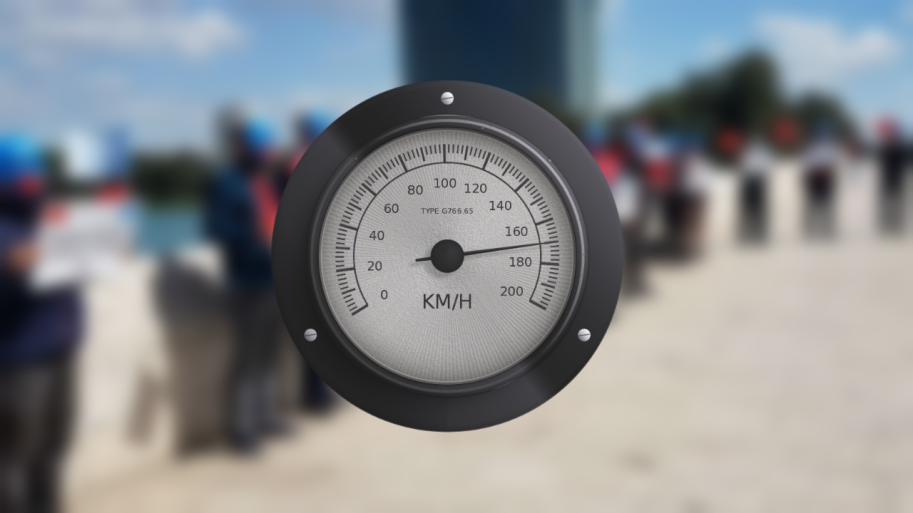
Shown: 170
